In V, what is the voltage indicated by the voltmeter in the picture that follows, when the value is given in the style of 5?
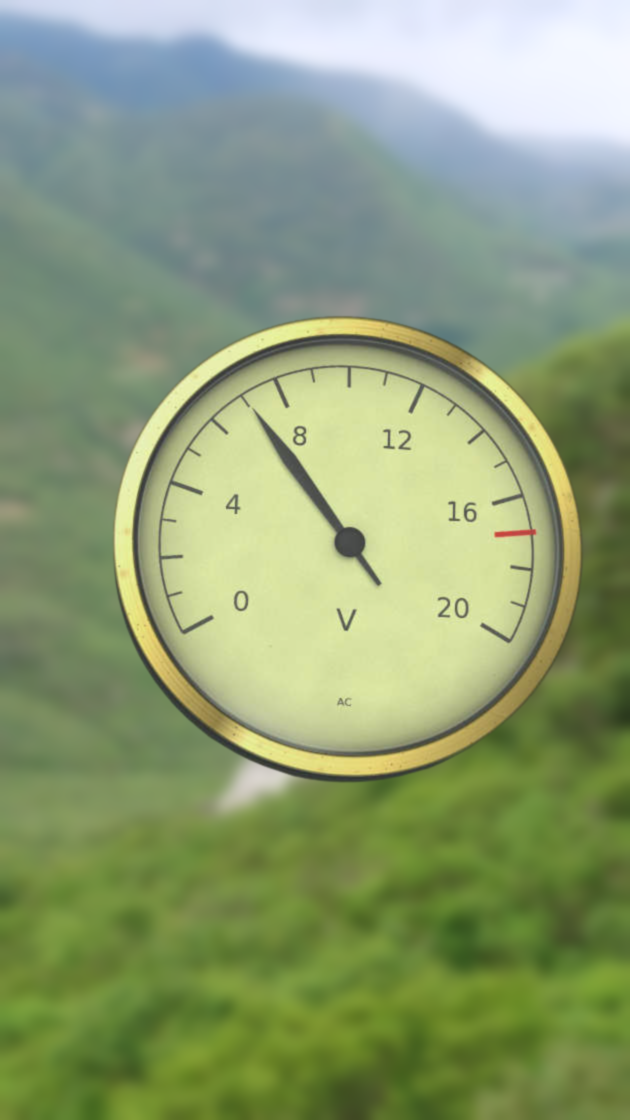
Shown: 7
